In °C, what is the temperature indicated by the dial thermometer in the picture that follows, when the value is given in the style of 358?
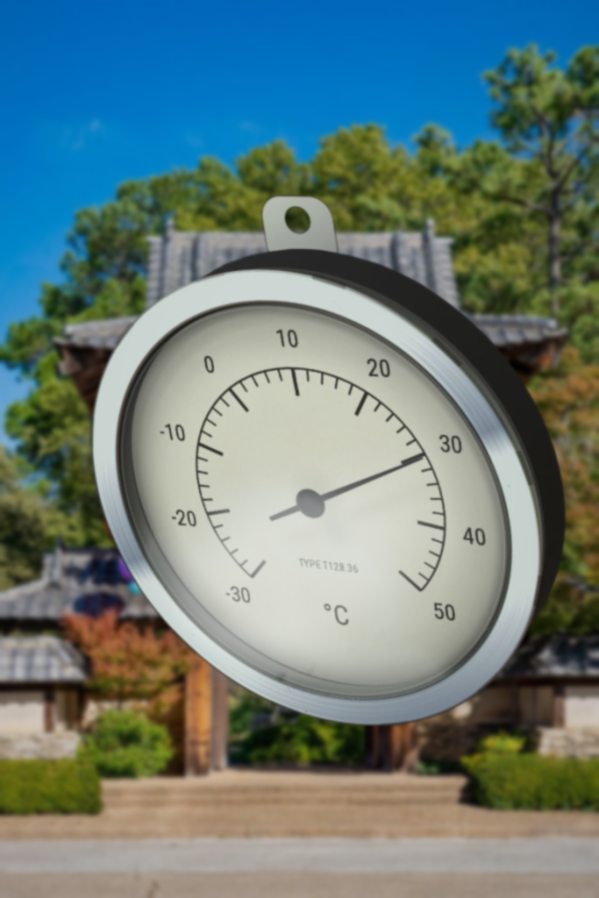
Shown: 30
